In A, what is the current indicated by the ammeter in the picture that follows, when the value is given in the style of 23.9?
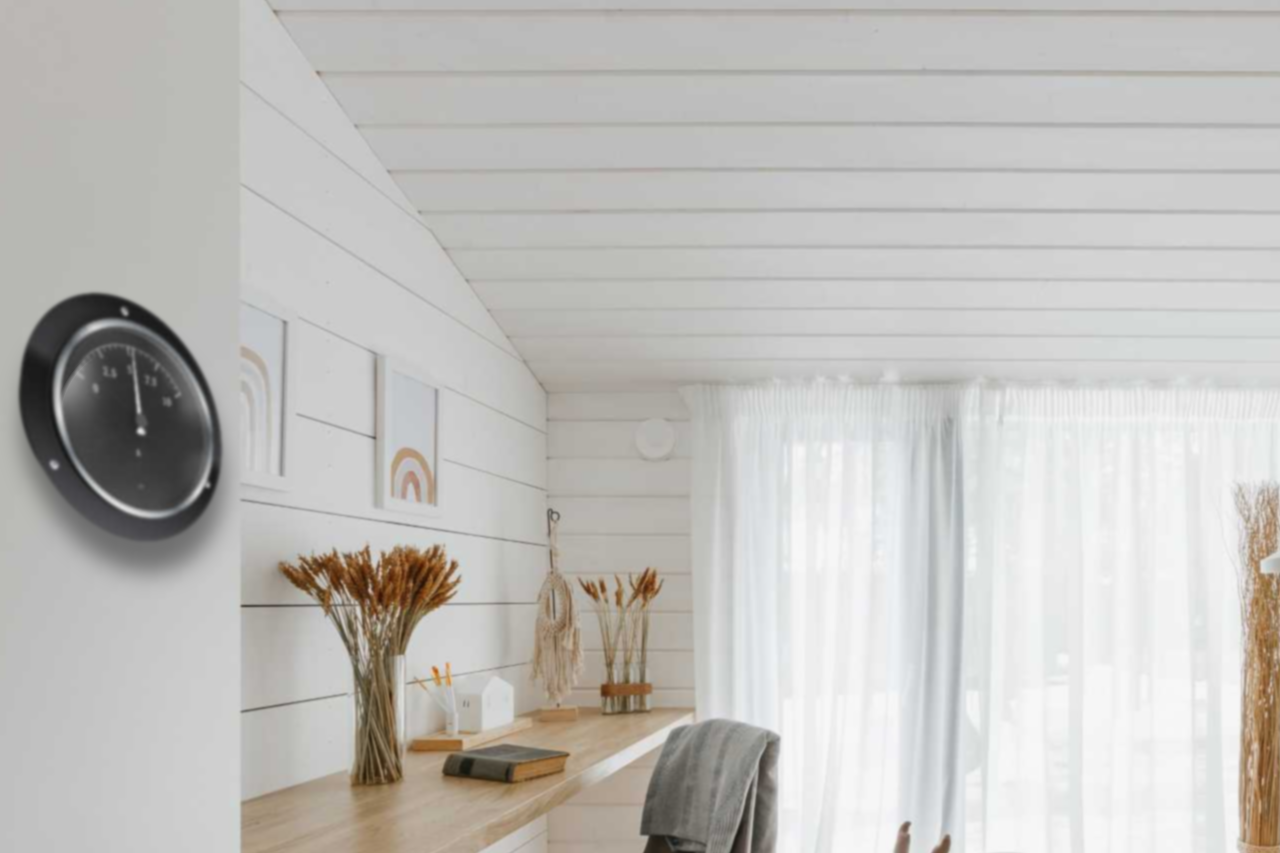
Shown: 5
